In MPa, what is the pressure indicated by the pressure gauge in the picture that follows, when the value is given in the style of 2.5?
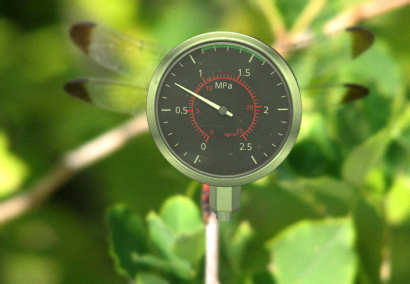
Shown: 0.75
